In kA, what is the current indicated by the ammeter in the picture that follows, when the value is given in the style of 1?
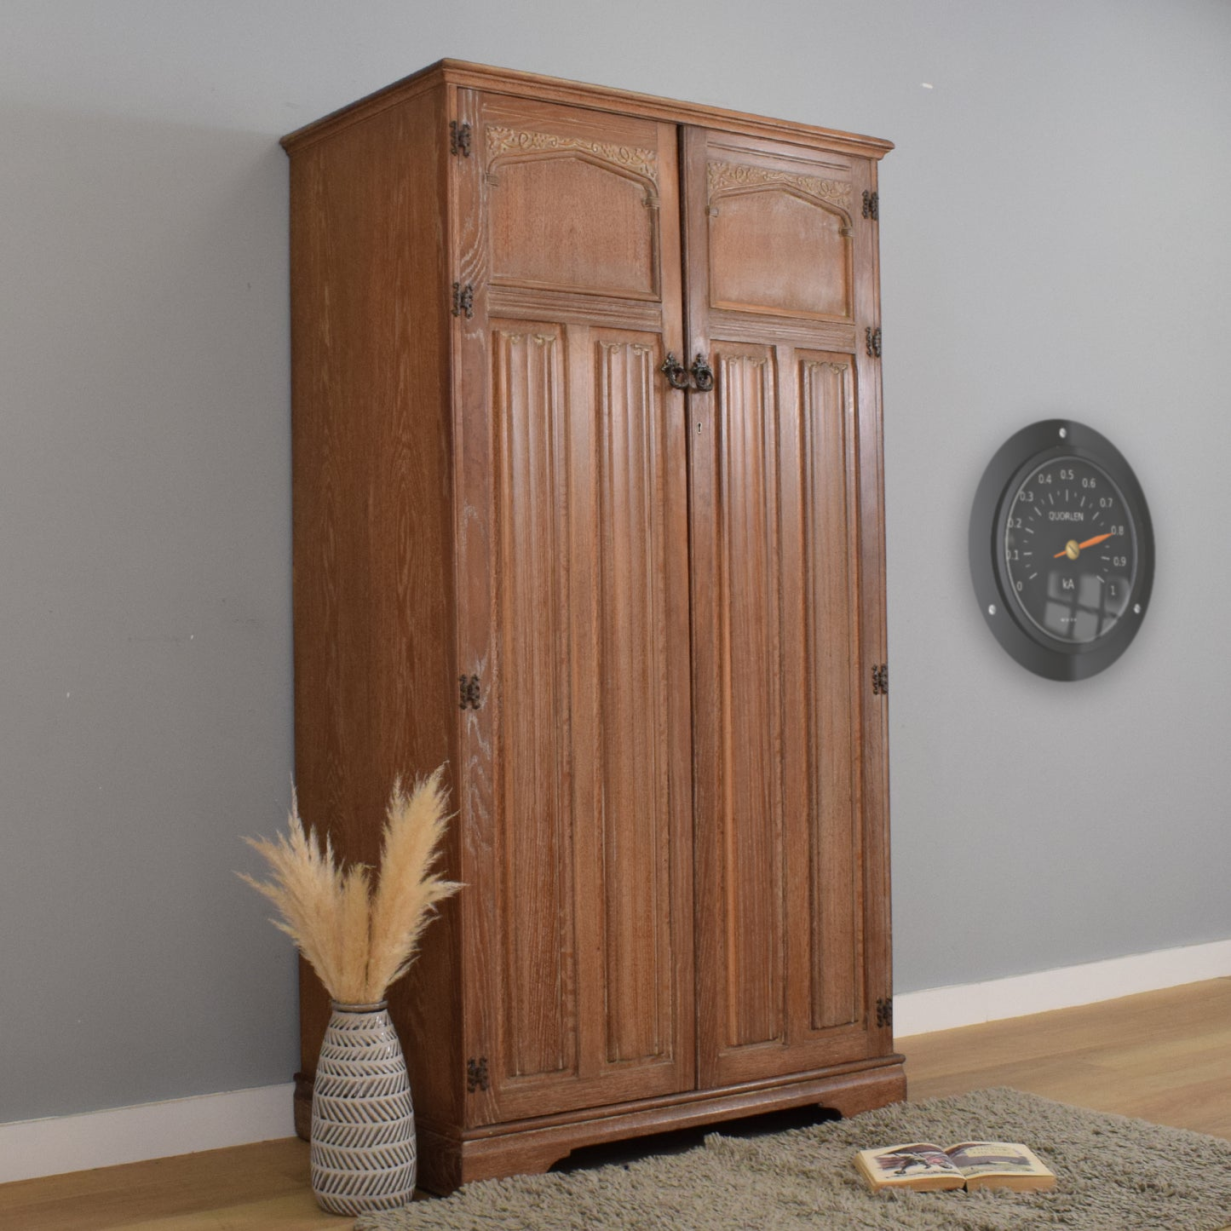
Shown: 0.8
